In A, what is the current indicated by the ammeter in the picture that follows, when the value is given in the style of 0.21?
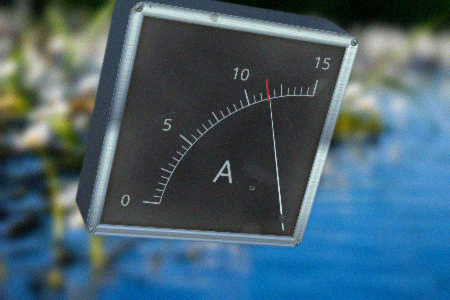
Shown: 11.5
